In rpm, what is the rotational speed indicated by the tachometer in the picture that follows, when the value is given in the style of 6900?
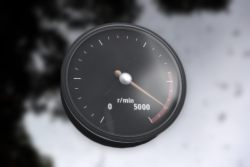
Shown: 4600
